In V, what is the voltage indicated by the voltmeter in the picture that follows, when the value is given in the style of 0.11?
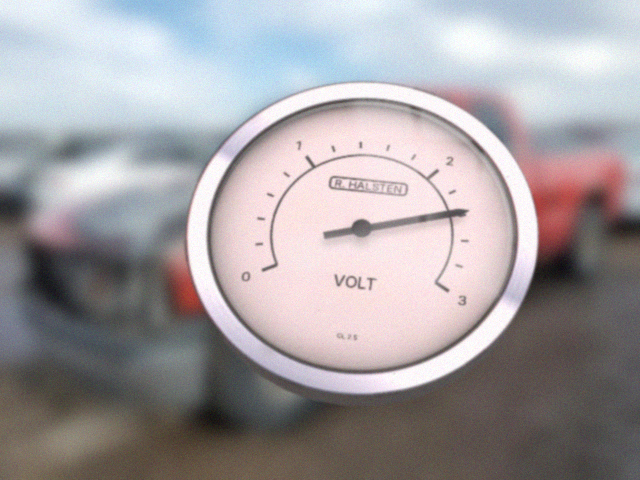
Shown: 2.4
